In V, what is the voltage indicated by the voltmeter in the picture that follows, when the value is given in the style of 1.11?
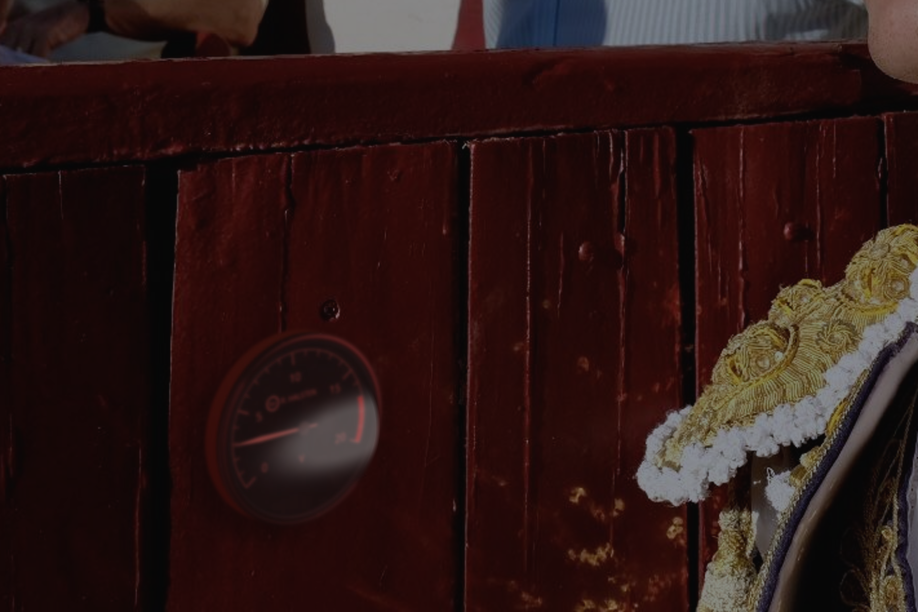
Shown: 3
